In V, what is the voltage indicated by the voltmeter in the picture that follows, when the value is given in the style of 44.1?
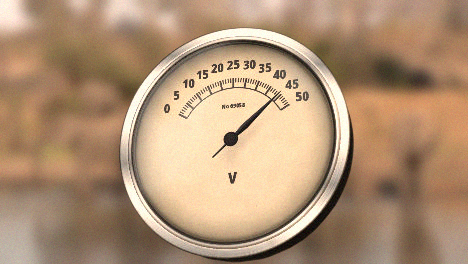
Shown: 45
